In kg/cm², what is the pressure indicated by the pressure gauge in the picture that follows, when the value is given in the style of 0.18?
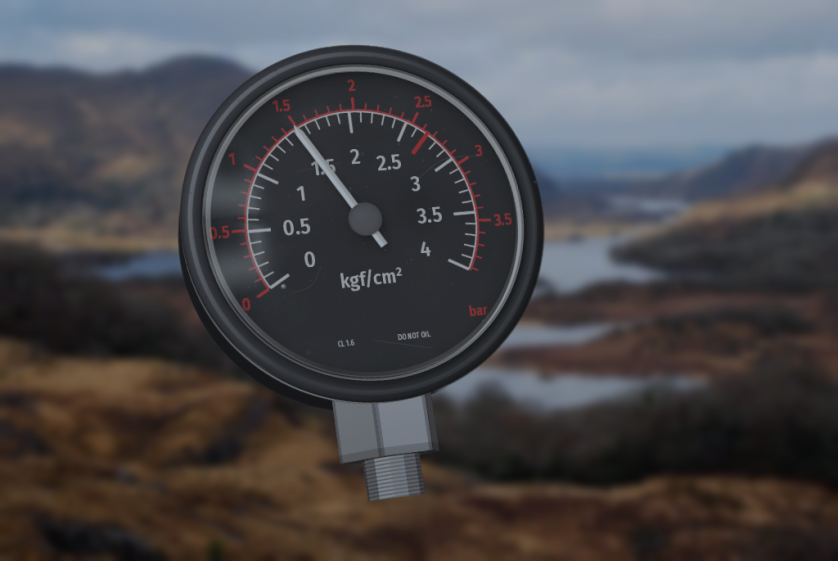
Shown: 1.5
